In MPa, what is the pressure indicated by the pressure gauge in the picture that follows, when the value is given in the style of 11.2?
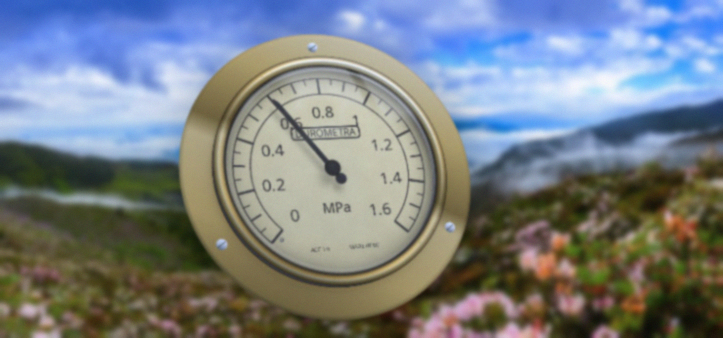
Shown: 0.6
